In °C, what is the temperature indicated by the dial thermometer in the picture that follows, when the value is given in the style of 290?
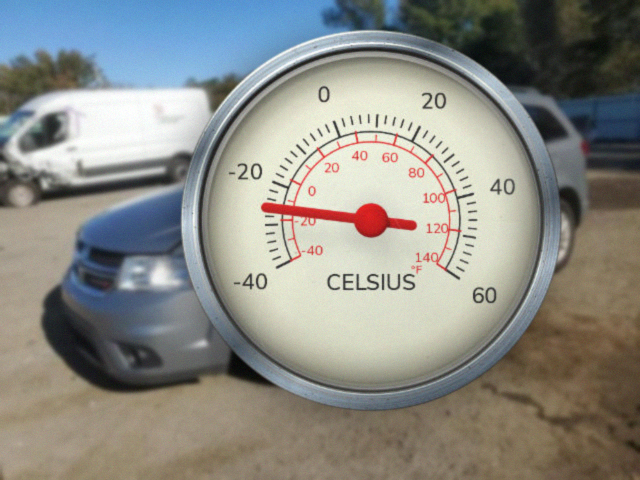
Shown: -26
